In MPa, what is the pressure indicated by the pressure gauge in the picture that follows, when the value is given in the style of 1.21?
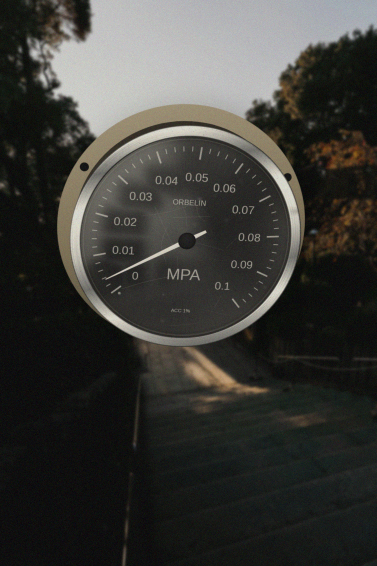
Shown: 0.004
